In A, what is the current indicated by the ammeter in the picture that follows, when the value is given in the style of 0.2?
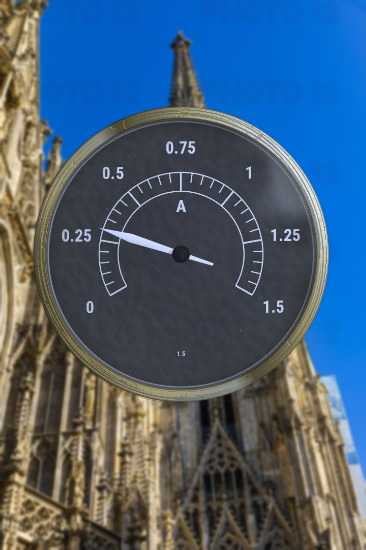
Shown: 0.3
